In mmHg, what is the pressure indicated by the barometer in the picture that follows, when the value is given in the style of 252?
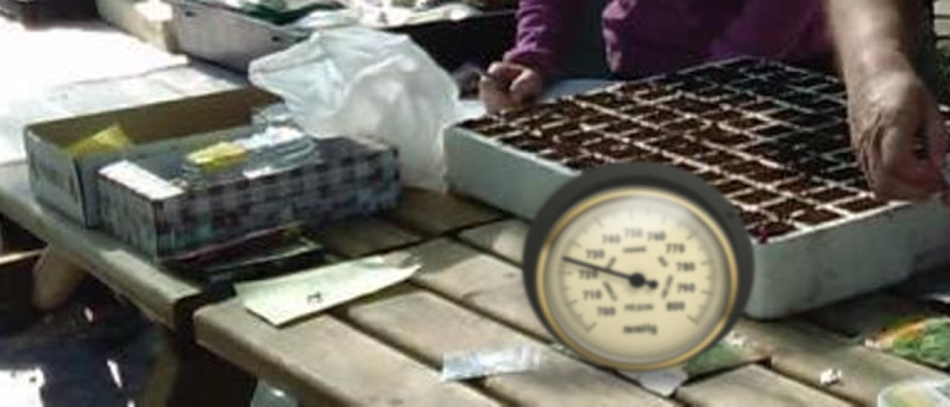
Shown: 725
